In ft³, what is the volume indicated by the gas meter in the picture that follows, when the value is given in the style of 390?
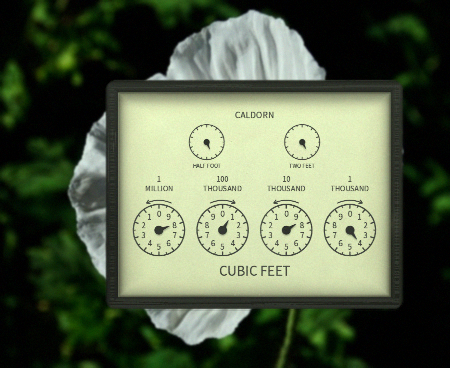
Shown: 808400
